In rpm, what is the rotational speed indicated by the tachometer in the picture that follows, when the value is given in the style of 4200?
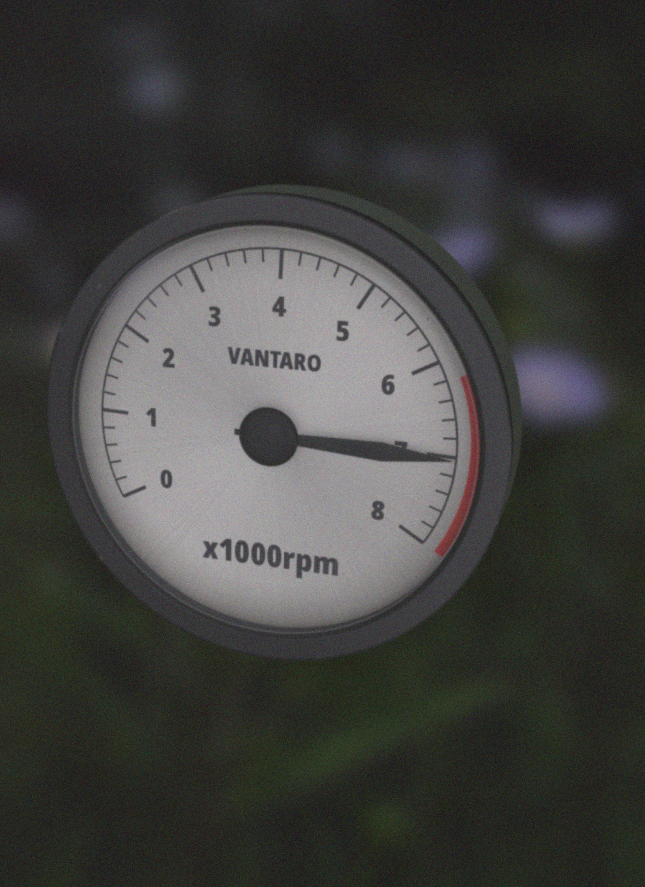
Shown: 7000
